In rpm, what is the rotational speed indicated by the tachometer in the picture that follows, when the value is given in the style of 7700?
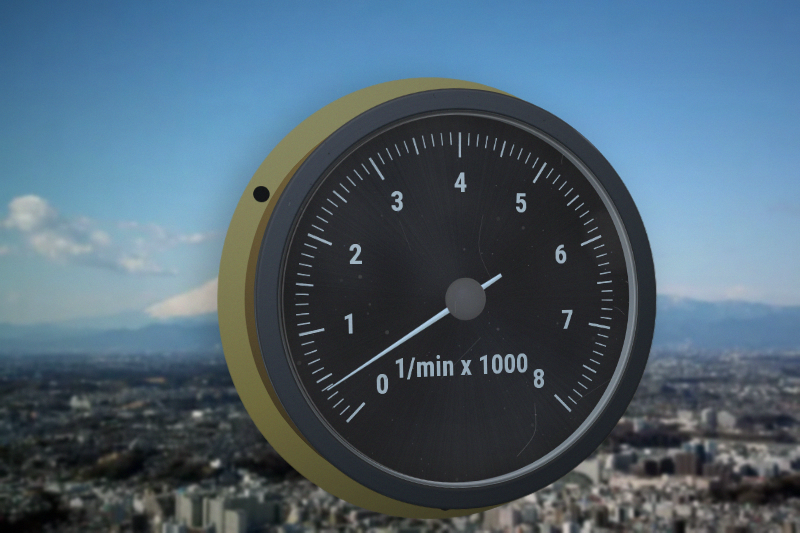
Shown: 400
